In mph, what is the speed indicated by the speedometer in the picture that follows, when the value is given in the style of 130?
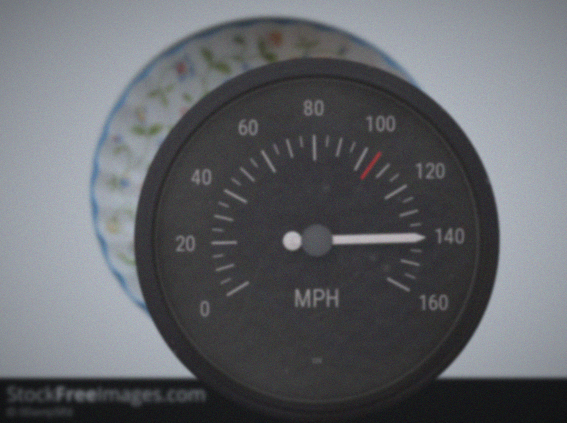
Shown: 140
